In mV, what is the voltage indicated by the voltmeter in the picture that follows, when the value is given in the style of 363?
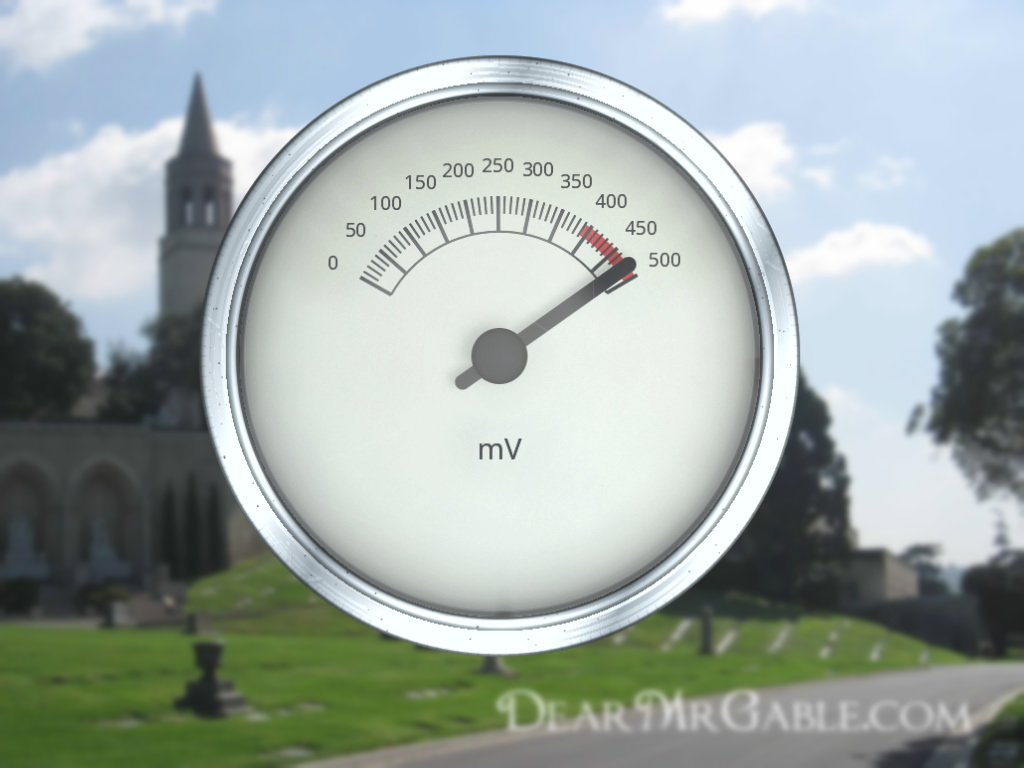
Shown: 480
